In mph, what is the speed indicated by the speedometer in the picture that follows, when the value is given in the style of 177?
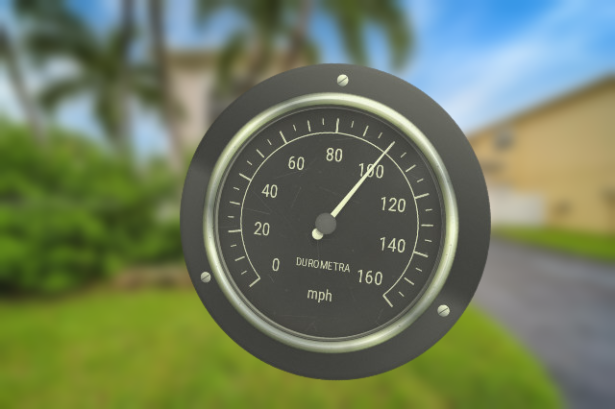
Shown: 100
